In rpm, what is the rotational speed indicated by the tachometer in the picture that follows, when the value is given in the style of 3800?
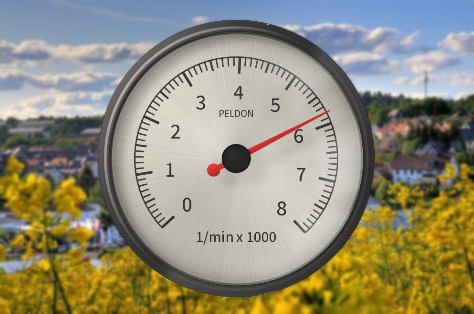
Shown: 5800
